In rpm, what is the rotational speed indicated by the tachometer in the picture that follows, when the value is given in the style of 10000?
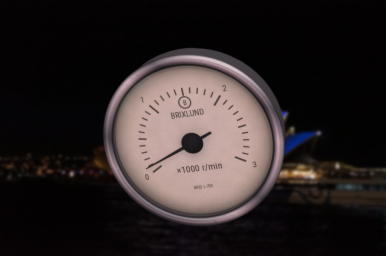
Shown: 100
